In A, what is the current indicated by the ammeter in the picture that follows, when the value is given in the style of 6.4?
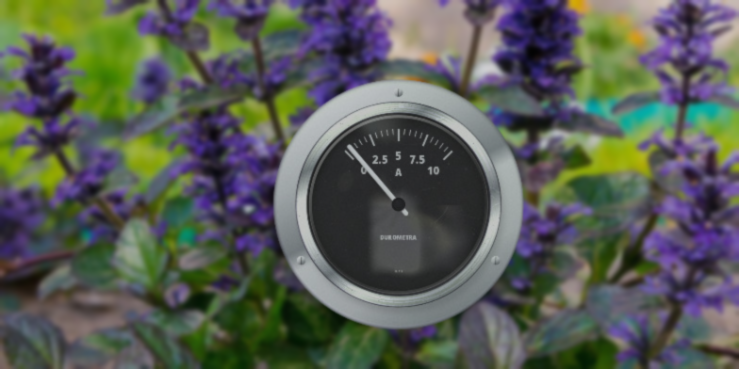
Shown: 0.5
